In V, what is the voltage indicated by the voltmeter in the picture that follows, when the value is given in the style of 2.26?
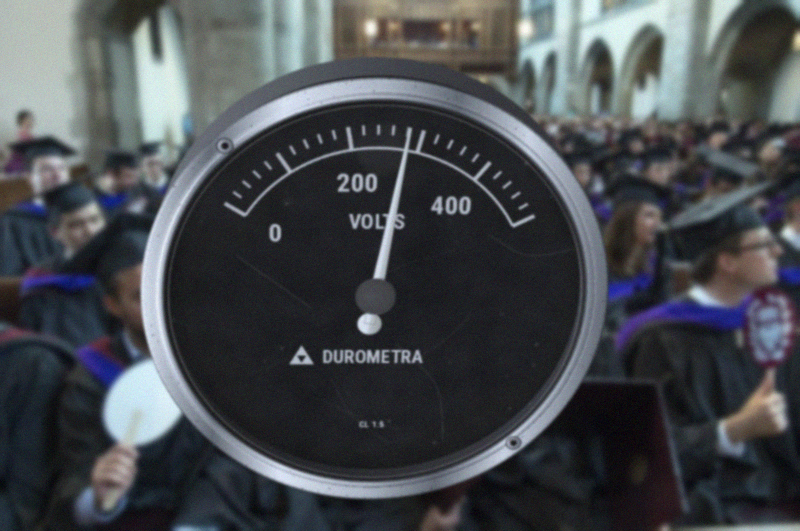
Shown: 280
